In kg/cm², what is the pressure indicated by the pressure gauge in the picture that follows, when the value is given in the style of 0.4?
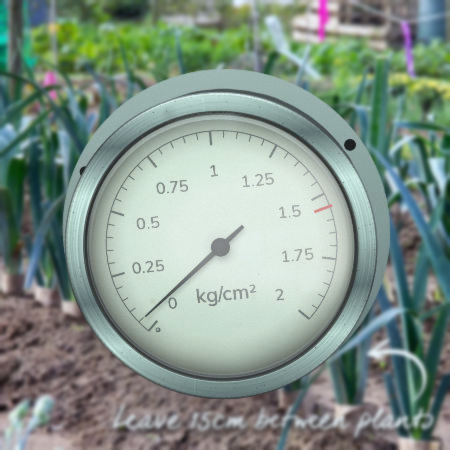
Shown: 0.05
